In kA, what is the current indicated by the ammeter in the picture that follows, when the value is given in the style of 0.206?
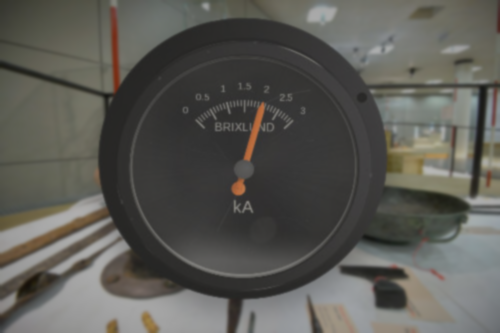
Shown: 2
